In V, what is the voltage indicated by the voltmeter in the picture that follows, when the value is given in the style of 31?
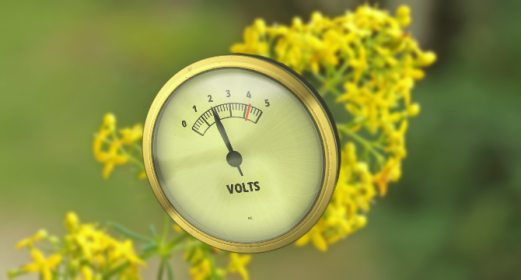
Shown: 2
